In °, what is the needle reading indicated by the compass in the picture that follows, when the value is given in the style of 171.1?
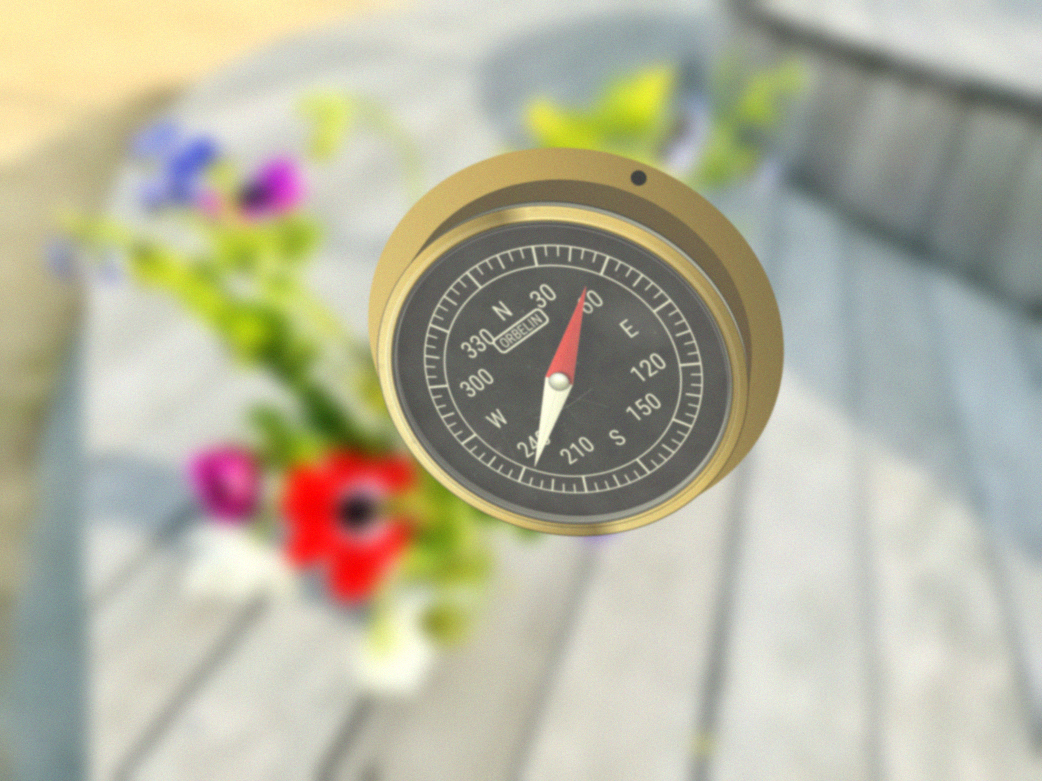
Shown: 55
